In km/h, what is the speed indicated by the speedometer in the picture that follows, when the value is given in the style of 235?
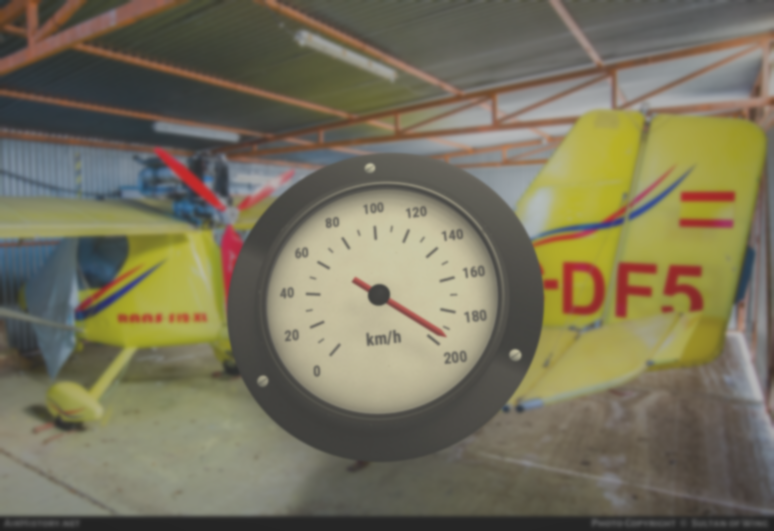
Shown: 195
